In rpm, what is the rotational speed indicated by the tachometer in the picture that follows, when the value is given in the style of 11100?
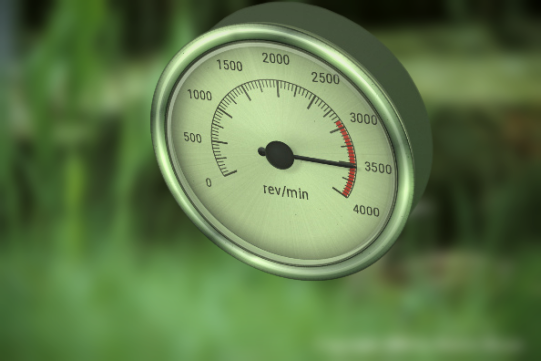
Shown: 3500
